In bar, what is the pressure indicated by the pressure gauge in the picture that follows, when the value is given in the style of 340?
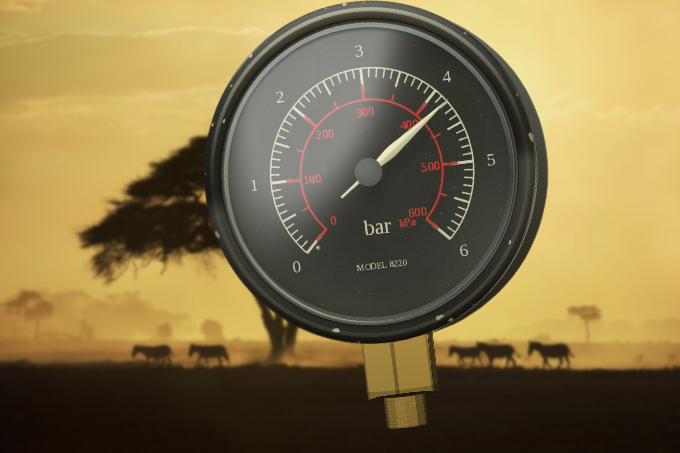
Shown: 4.2
